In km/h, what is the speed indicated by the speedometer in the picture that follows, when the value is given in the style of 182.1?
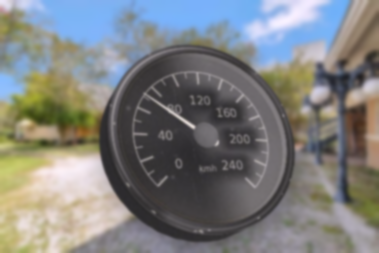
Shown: 70
